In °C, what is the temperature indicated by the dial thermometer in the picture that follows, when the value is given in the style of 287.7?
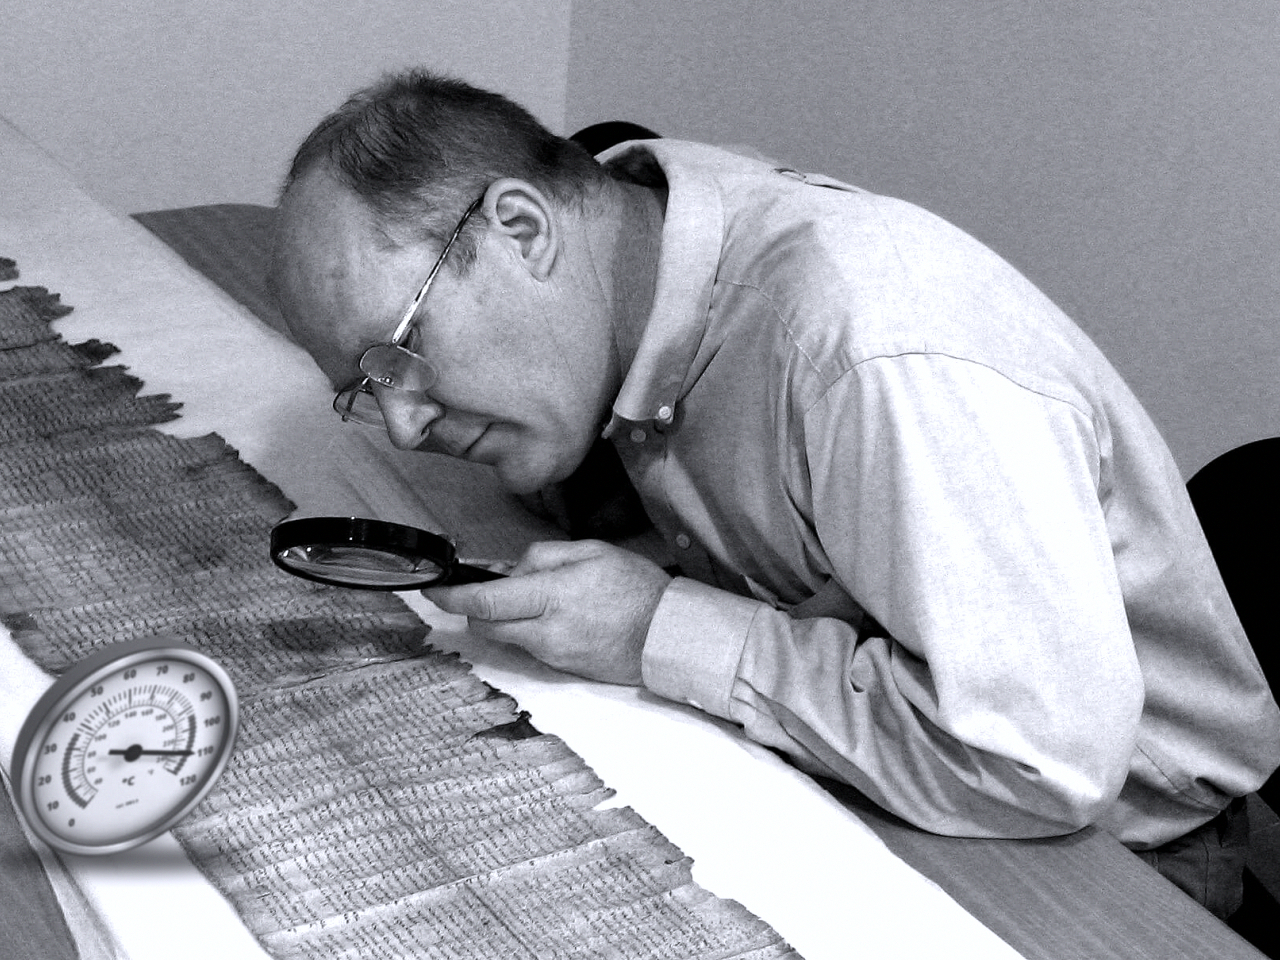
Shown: 110
